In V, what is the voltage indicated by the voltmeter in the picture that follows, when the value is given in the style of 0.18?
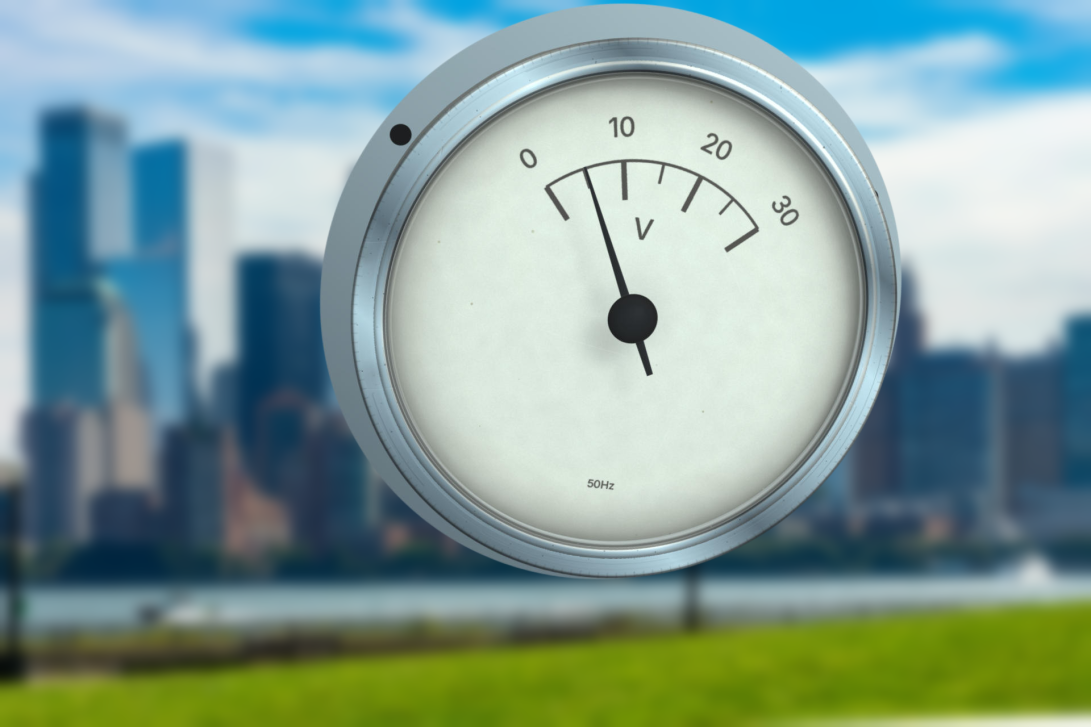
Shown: 5
